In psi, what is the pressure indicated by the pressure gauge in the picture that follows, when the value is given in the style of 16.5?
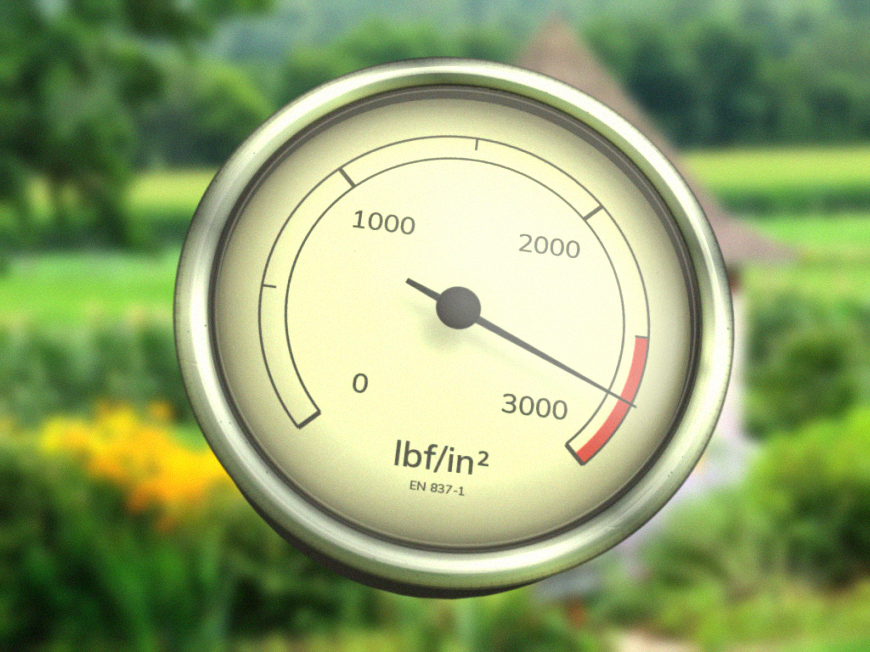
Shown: 2750
